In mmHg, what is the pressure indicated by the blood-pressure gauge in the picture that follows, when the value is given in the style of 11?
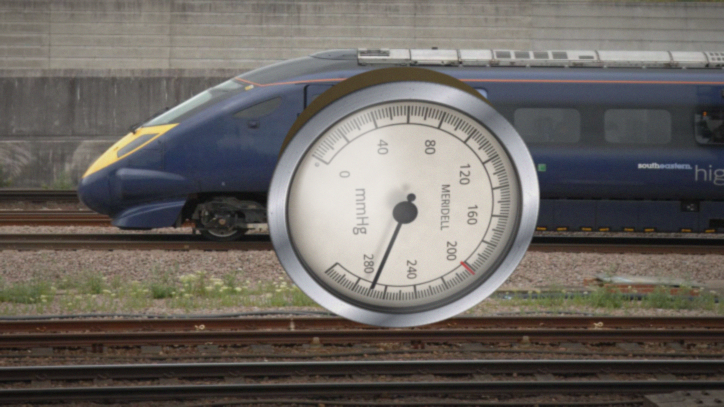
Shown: 270
